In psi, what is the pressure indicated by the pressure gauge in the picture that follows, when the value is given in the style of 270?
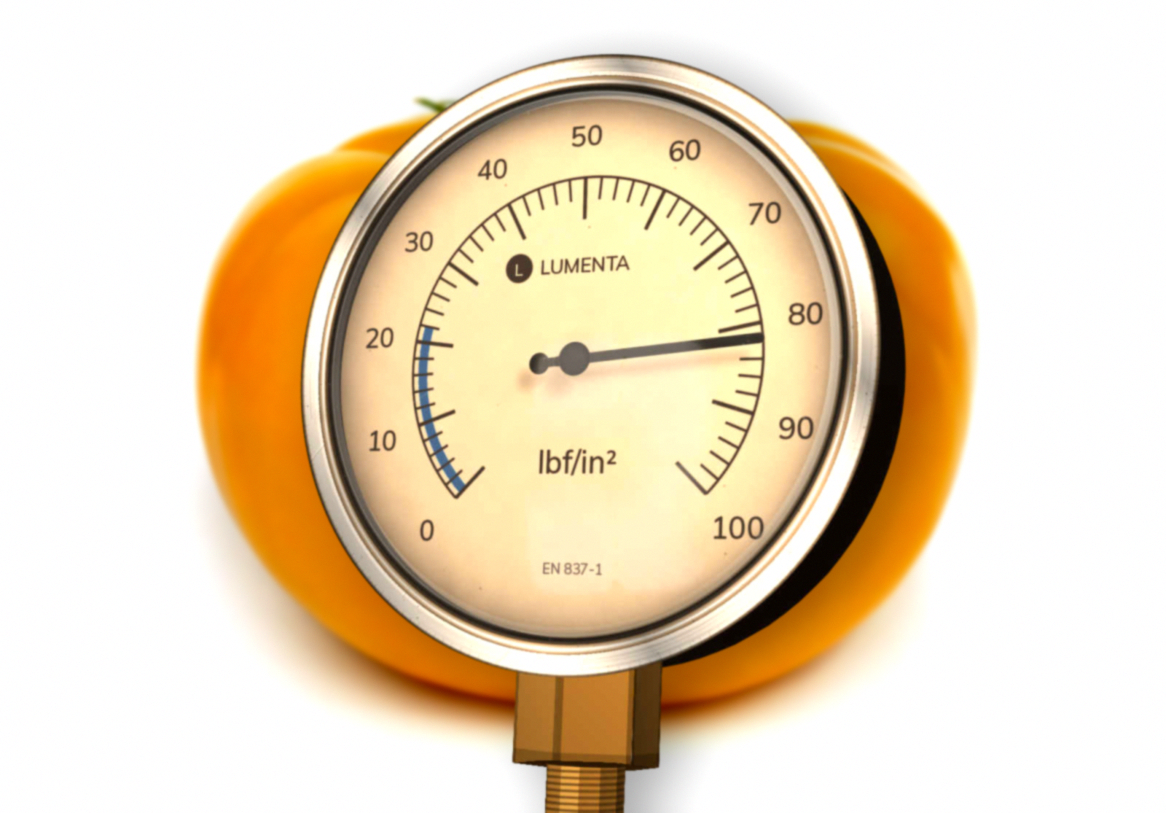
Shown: 82
